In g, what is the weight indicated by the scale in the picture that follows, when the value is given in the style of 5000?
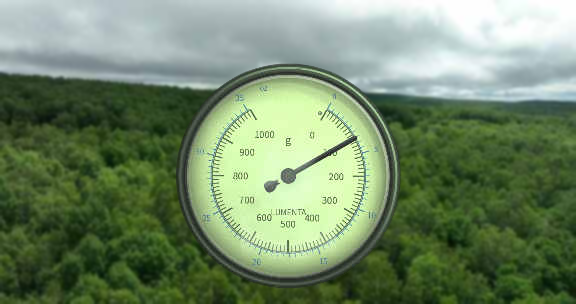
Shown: 100
